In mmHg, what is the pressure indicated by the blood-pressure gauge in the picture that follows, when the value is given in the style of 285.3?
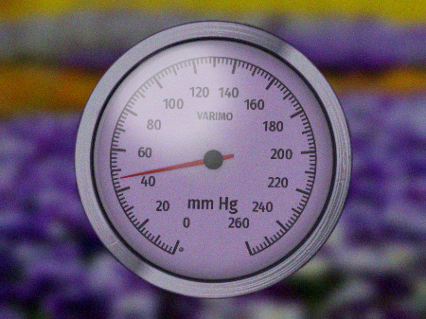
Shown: 46
